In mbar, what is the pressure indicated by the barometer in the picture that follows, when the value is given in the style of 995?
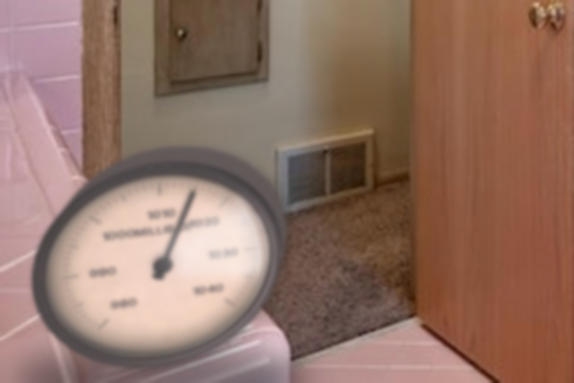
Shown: 1015
